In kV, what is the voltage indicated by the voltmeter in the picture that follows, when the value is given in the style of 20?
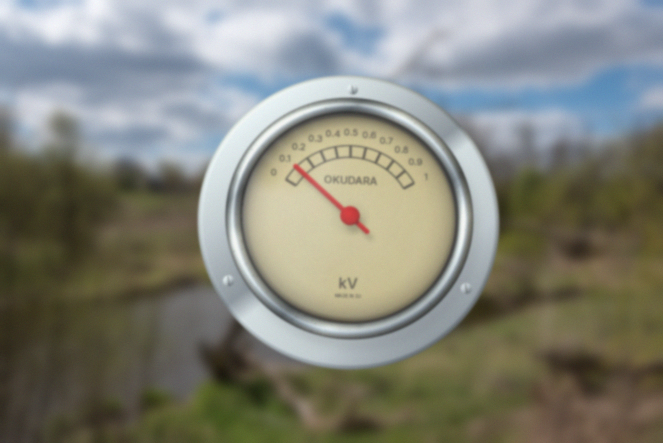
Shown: 0.1
